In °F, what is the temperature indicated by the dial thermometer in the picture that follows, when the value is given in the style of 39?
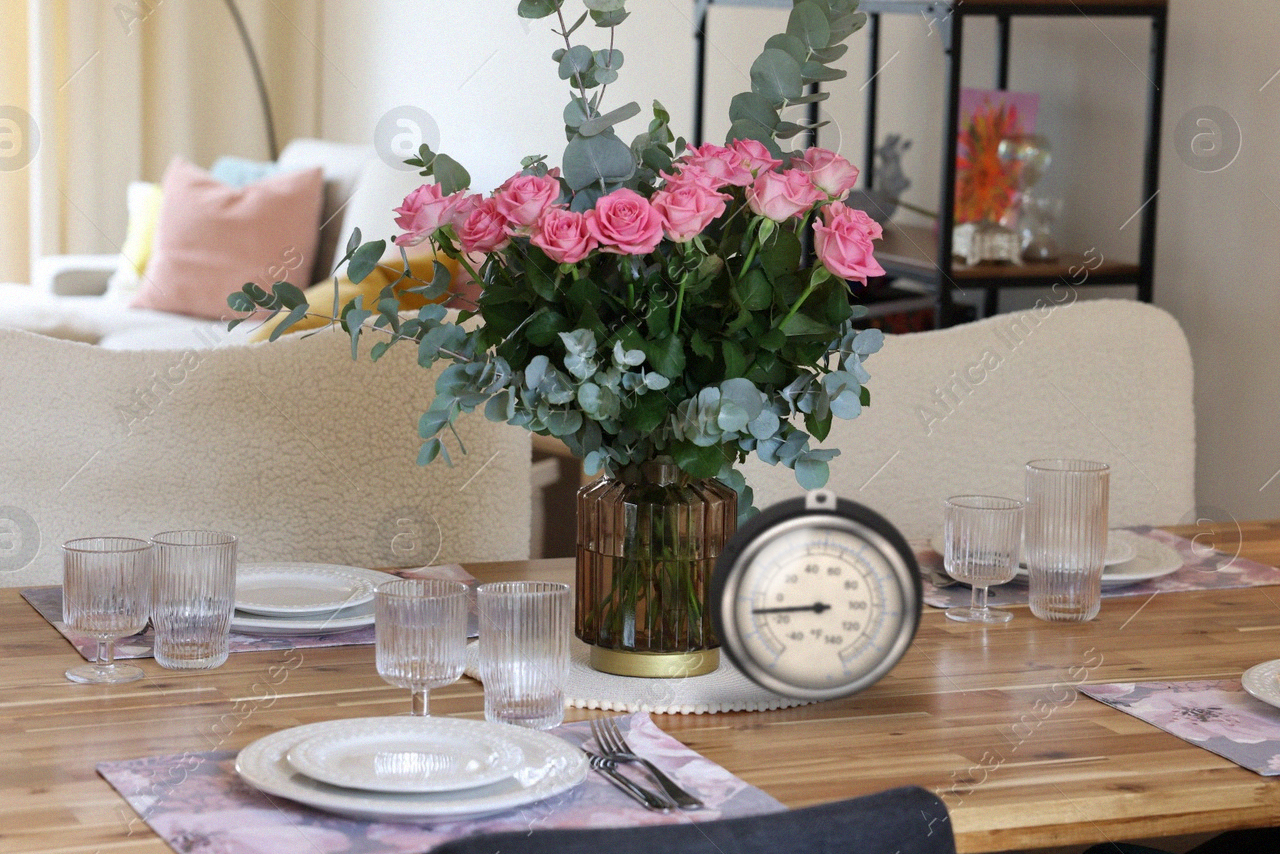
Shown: -10
